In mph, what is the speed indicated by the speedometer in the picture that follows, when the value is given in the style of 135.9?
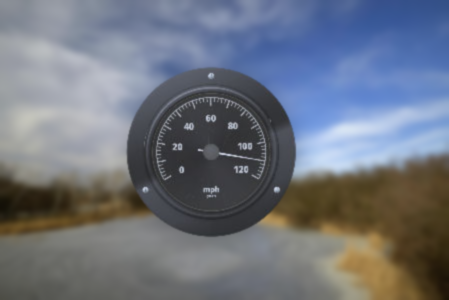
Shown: 110
